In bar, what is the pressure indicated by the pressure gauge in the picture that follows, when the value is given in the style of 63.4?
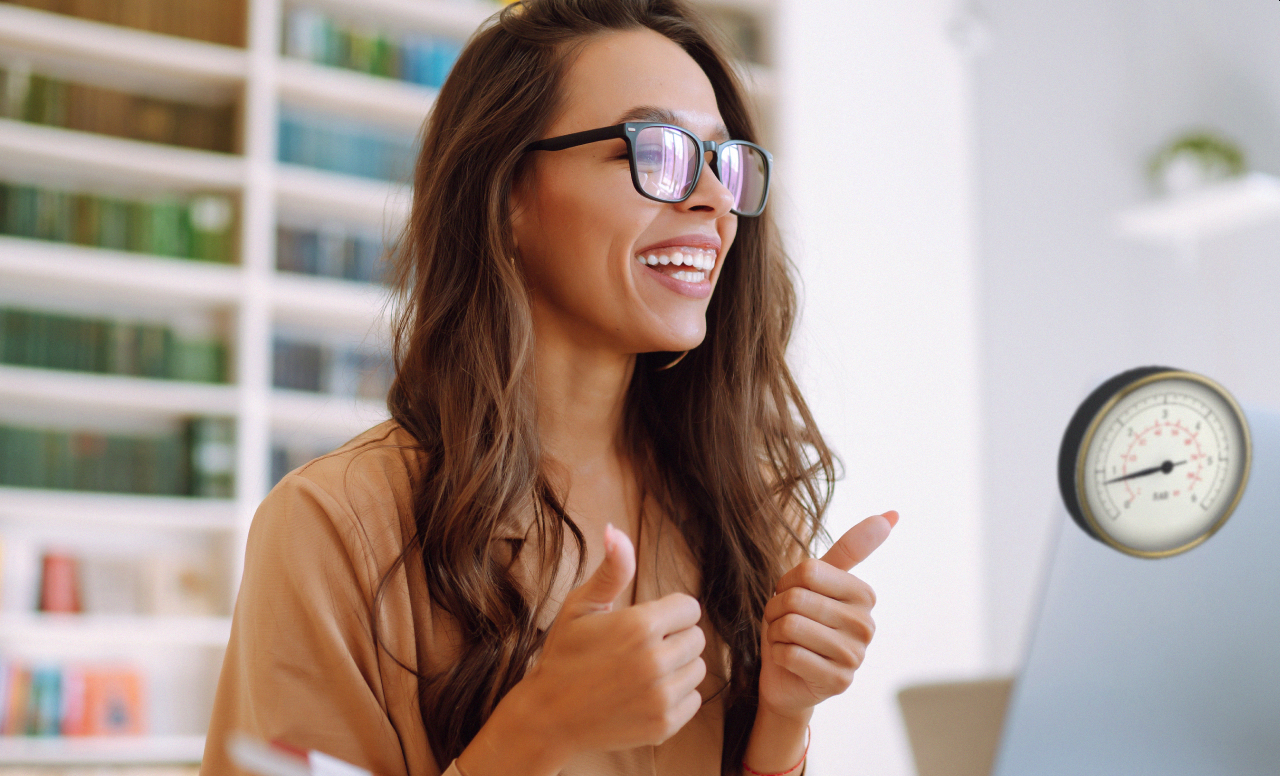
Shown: 0.8
